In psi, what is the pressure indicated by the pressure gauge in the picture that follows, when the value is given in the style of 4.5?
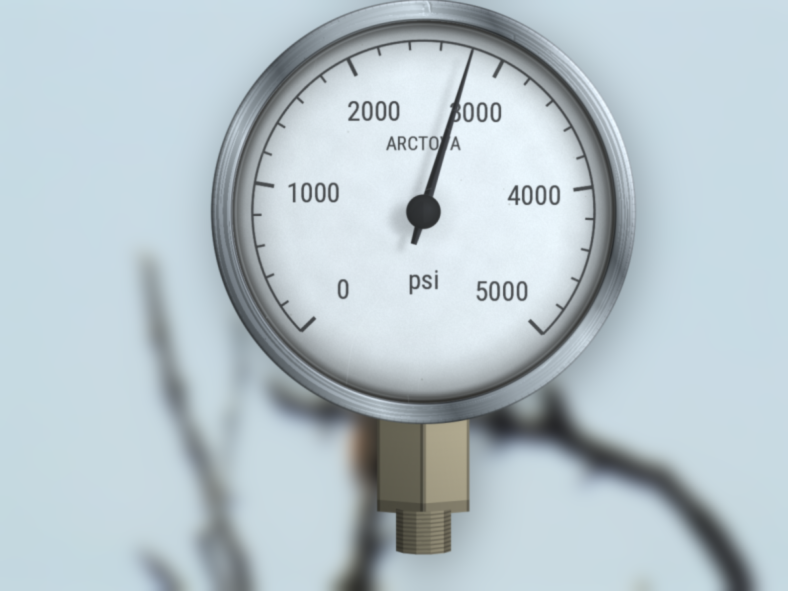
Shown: 2800
